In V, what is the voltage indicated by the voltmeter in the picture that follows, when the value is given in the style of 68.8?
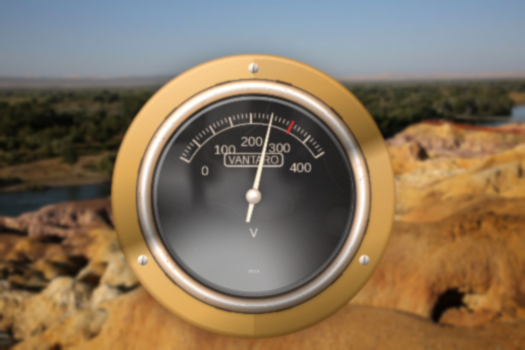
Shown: 250
